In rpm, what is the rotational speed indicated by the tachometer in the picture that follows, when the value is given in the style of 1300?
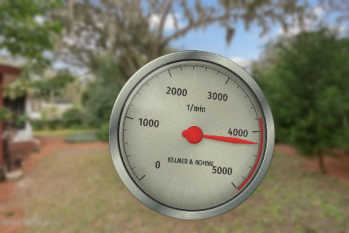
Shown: 4200
